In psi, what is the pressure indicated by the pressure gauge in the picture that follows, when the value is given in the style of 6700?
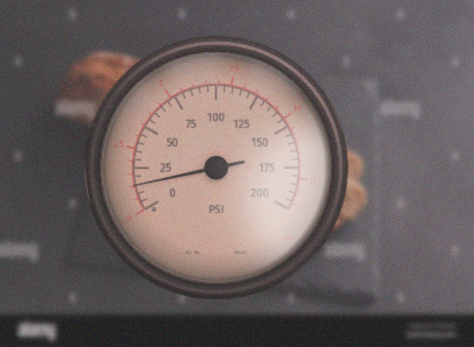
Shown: 15
